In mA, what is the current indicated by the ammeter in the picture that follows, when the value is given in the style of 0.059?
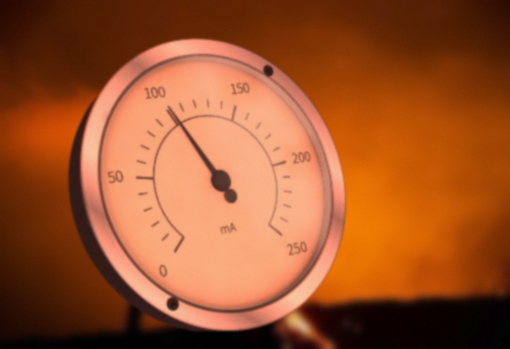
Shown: 100
